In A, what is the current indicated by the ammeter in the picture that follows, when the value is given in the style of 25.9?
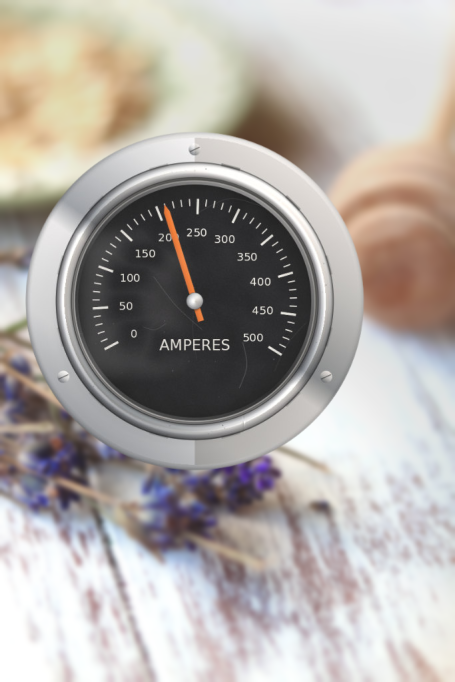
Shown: 210
